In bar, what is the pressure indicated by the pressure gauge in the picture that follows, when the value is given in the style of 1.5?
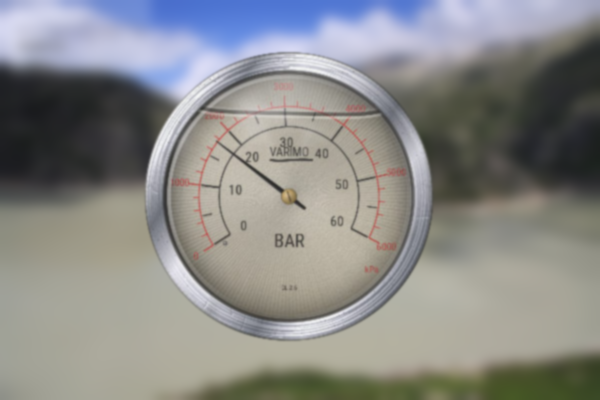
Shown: 17.5
